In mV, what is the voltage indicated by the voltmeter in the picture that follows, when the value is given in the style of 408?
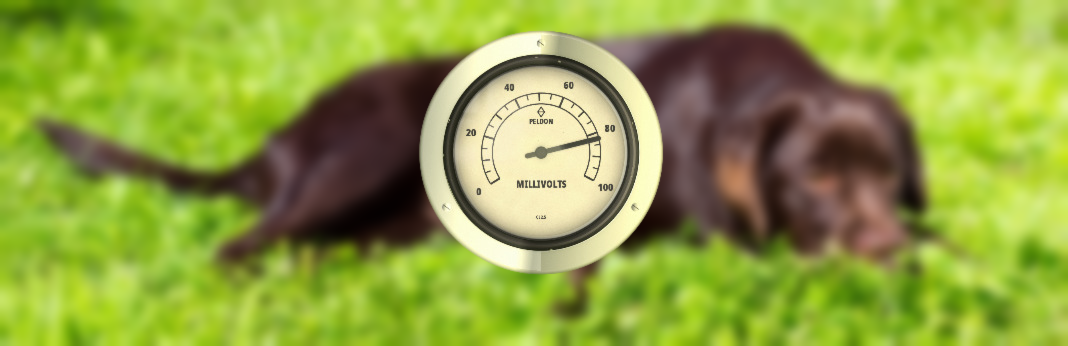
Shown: 82.5
